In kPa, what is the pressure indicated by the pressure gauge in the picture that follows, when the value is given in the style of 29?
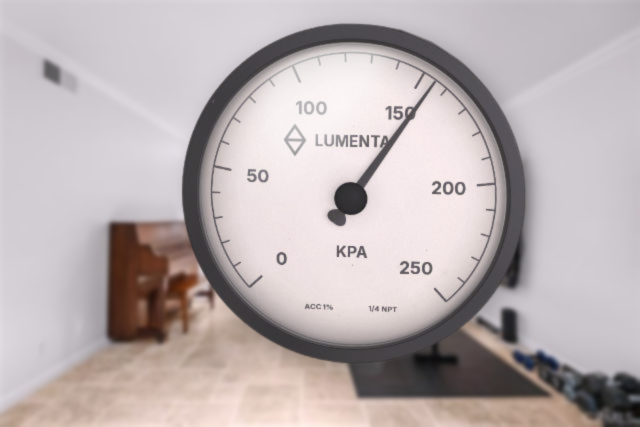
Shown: 155
